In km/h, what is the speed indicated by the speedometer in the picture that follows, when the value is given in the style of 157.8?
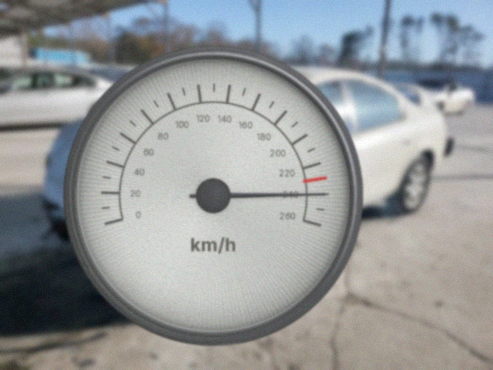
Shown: 240
